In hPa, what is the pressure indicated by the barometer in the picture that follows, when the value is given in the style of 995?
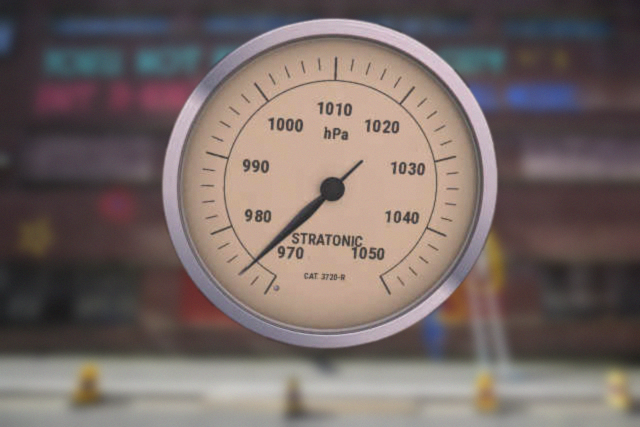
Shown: 974
